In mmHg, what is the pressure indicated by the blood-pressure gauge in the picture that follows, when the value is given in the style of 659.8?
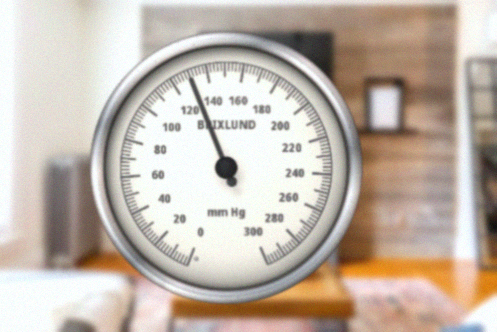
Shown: 130
